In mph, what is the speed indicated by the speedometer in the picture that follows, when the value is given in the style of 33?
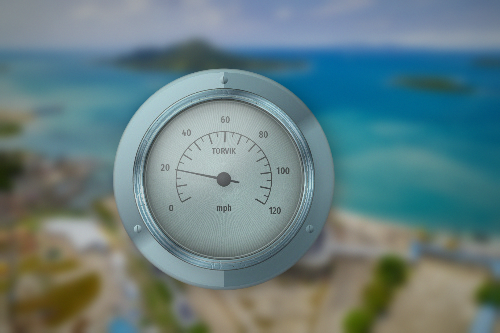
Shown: 20
